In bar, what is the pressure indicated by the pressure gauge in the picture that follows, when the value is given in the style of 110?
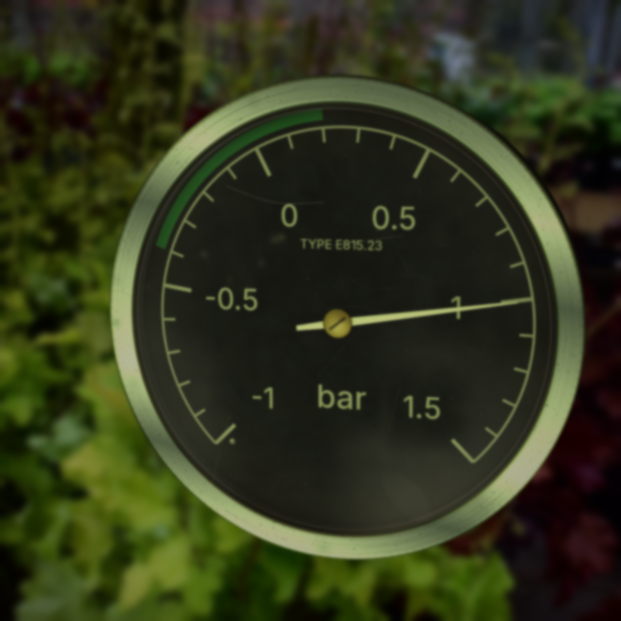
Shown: 1
